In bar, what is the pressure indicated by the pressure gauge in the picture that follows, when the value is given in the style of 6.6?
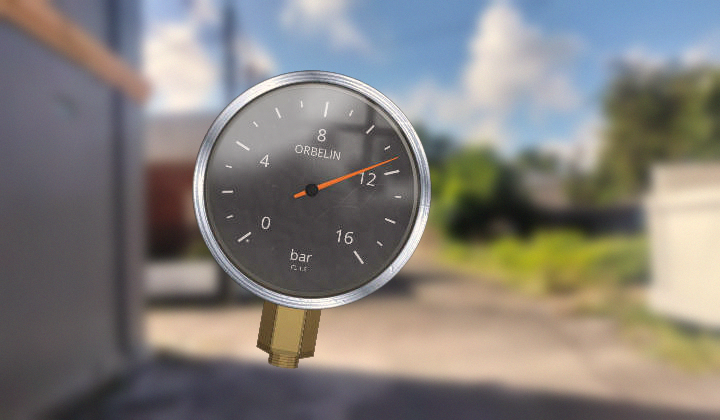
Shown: 11.5
